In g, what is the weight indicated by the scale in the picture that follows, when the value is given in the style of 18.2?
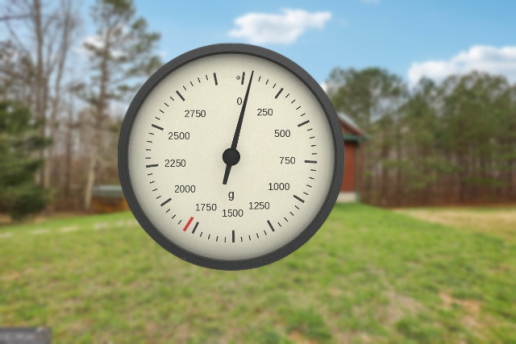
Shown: 50
